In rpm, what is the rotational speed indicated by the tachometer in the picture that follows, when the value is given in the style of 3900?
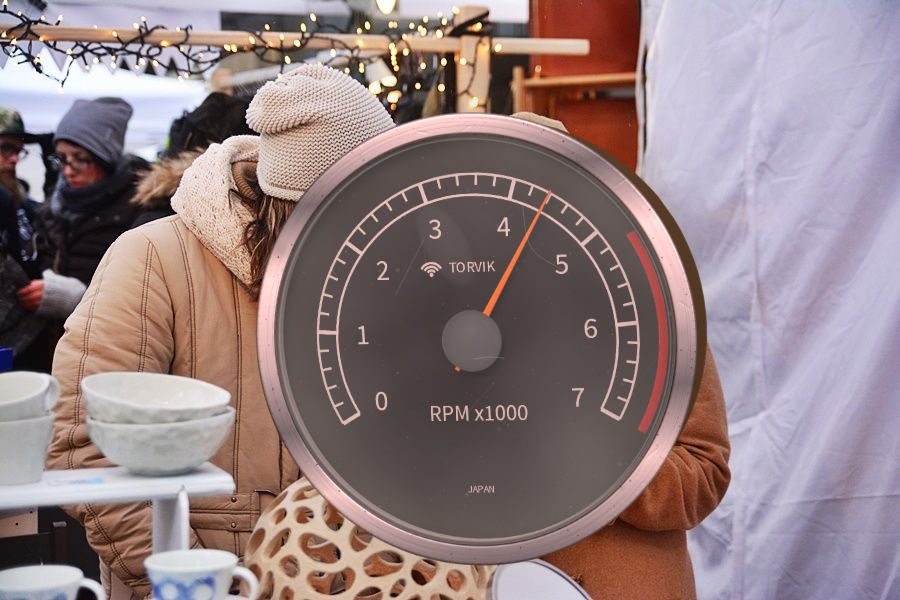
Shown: 4400
